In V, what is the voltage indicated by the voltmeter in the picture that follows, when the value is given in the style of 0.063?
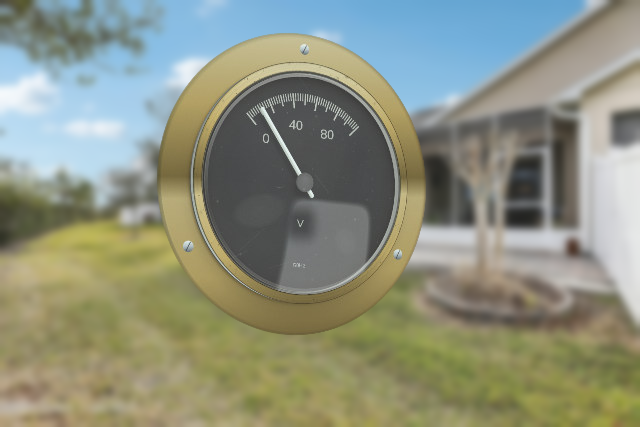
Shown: 10
